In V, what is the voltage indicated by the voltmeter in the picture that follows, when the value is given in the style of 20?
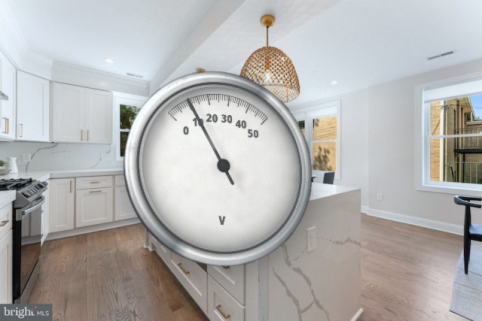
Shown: 10
